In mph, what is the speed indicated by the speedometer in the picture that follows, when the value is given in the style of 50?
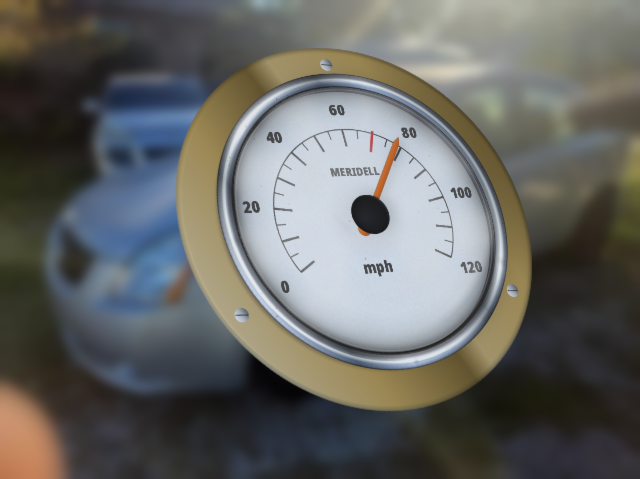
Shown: 77.5
